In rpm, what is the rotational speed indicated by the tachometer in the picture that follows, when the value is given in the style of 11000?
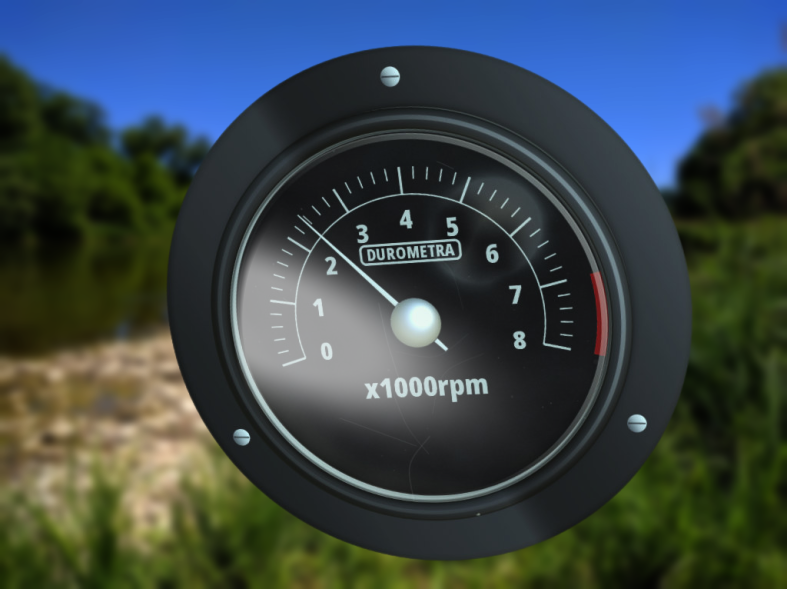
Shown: 2400
